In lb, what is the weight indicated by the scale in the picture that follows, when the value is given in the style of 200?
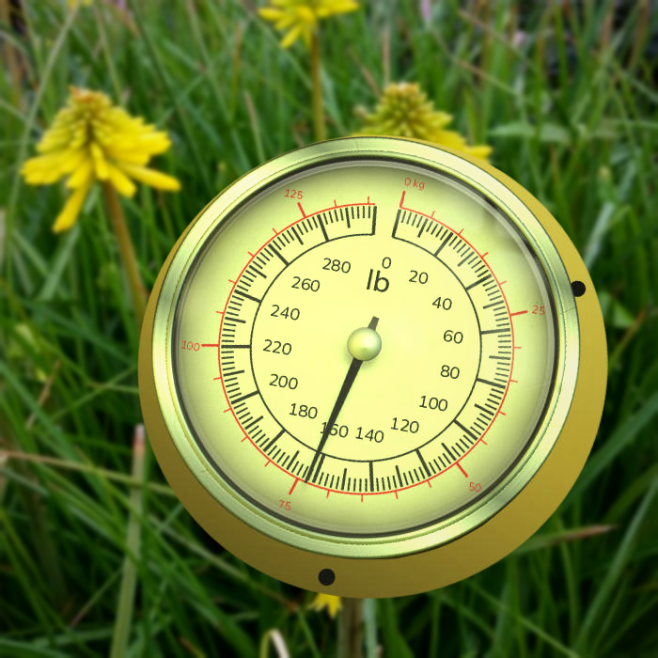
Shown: 162
